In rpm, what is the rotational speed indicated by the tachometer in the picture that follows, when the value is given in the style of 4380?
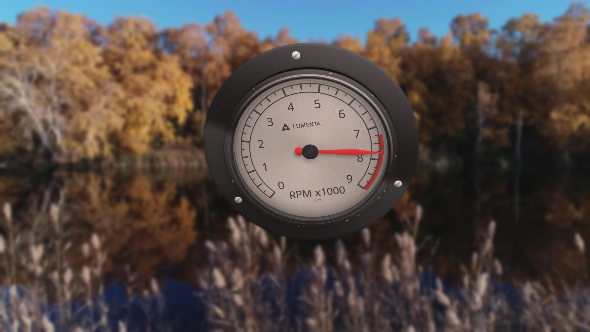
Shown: 7750
